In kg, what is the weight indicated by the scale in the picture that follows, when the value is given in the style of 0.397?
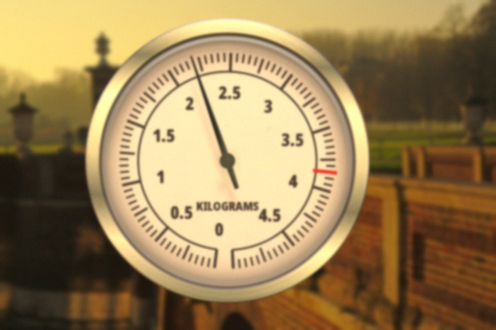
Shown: 2.2
